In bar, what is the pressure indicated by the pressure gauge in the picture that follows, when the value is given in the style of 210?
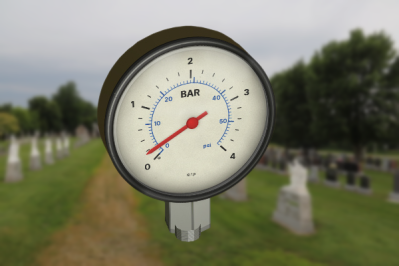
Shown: 0.2
